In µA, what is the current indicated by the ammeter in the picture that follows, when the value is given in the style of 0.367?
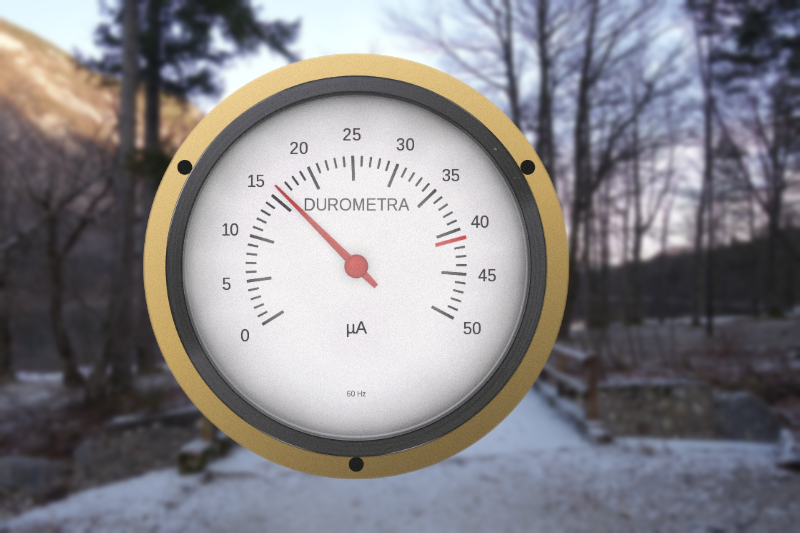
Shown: 16
